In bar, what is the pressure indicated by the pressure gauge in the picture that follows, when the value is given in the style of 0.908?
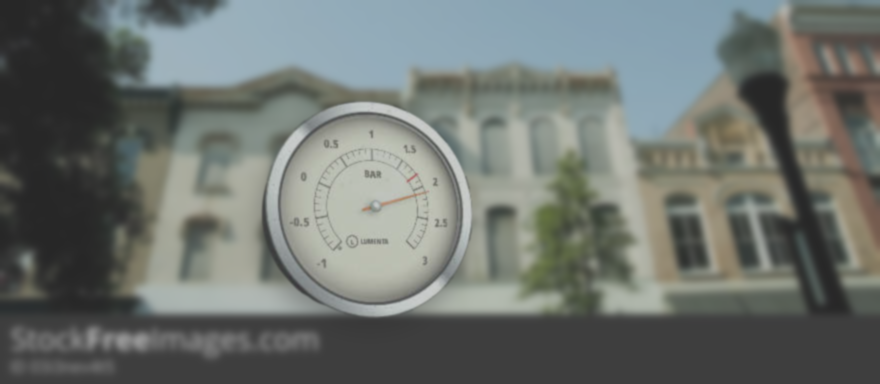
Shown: 2.1
